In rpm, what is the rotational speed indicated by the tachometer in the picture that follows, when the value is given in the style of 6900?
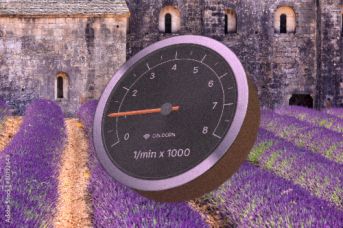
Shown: 1000
